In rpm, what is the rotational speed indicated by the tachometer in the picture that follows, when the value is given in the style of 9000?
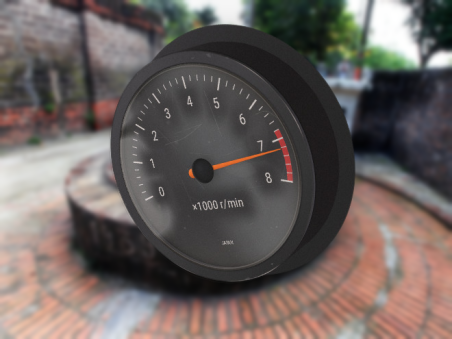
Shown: 7200
